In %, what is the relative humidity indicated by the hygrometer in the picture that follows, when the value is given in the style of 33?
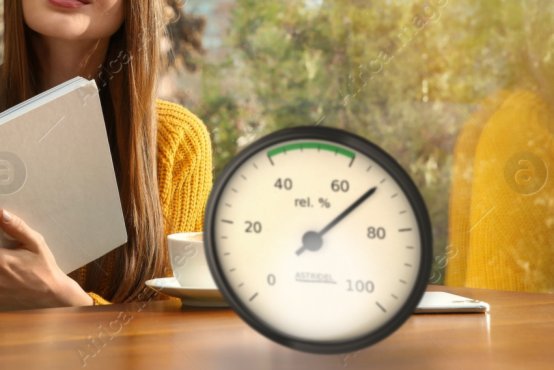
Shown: 68
